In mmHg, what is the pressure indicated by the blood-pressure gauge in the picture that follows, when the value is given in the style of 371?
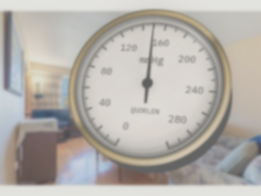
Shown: 150
